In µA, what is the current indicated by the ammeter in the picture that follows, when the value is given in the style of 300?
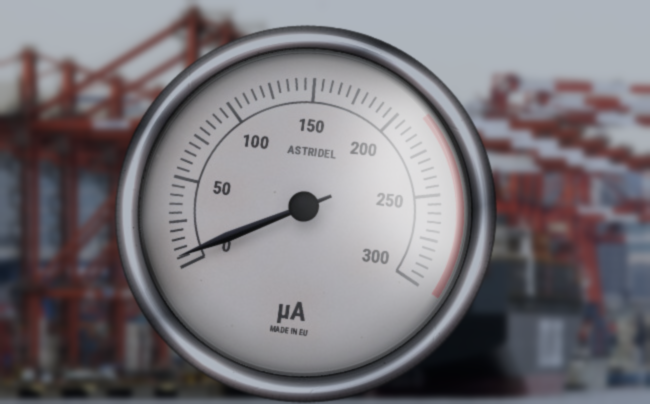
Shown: 5
